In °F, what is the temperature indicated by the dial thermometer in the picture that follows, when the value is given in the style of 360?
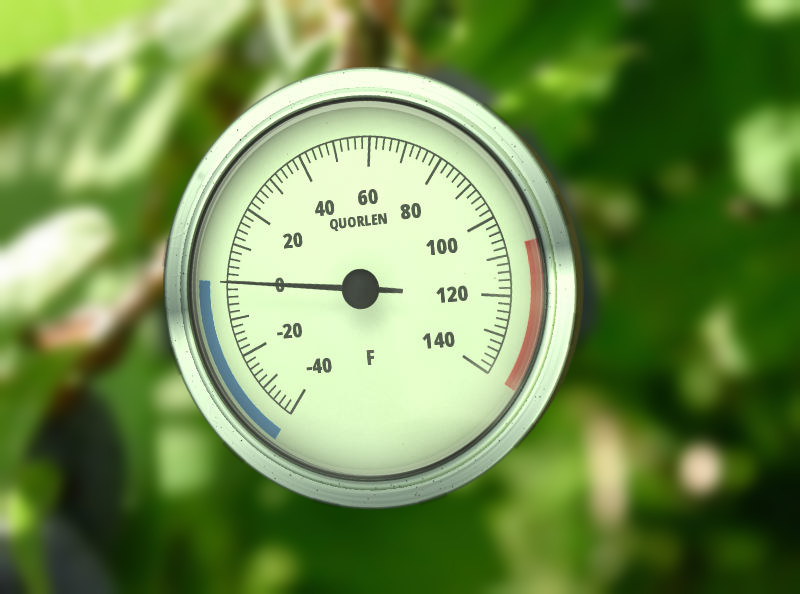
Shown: 0
